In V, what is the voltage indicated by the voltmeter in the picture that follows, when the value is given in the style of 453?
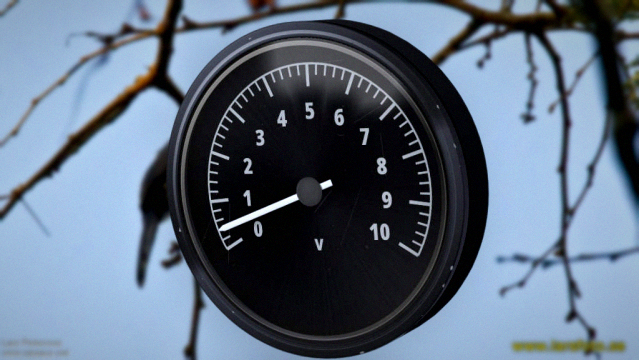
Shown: 0.4
